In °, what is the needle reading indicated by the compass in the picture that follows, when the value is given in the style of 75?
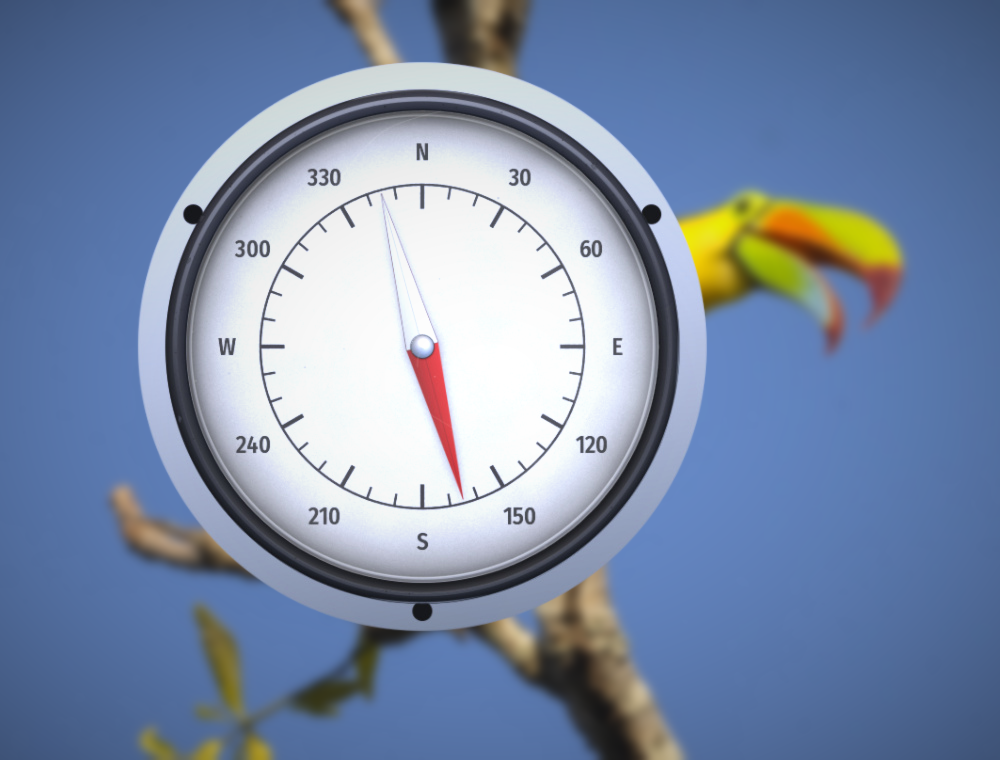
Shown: 165
